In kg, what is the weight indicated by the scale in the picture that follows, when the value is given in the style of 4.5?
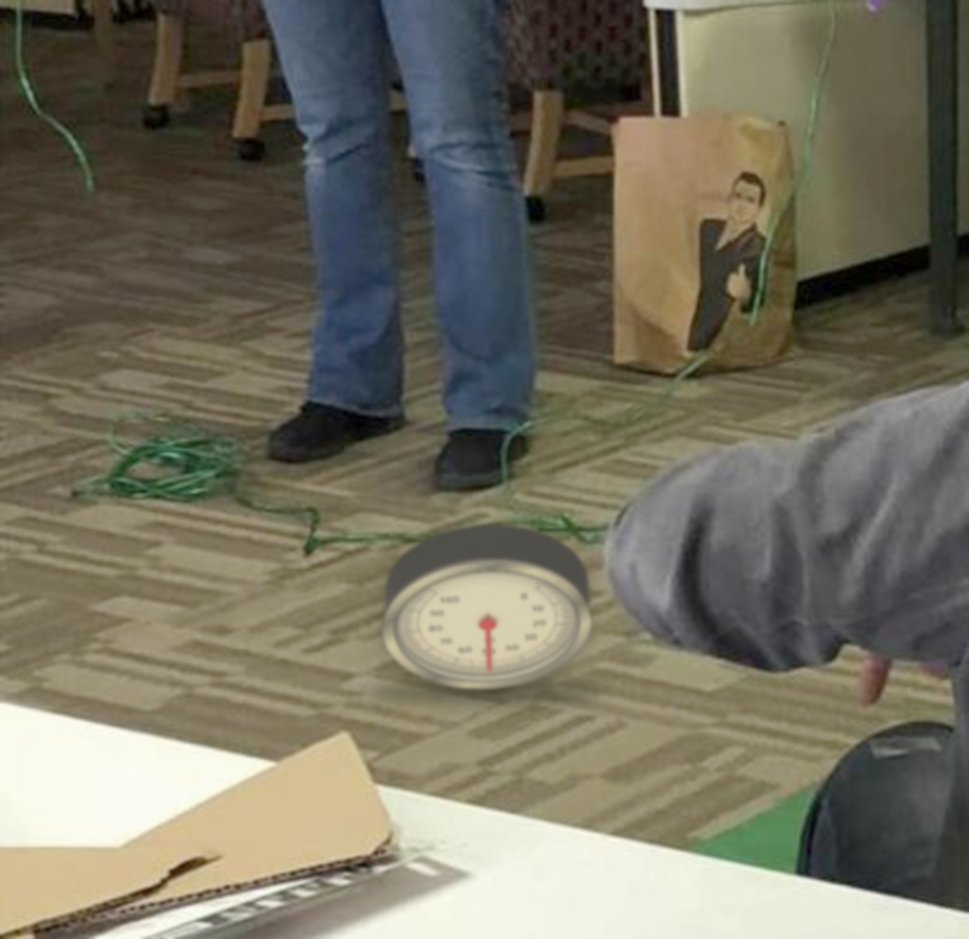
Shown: 50
